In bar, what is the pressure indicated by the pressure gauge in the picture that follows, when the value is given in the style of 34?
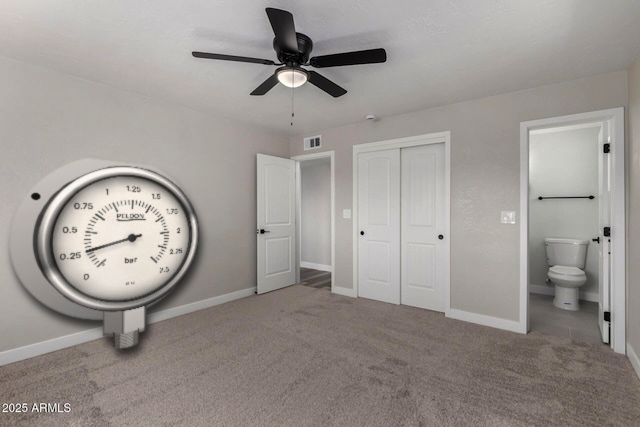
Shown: 0.25
